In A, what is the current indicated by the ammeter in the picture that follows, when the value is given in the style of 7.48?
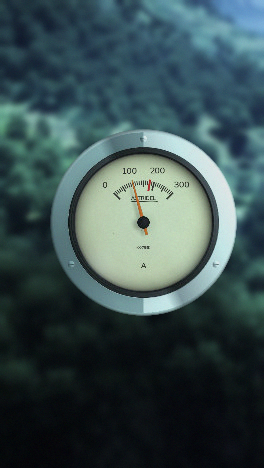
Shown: 100
